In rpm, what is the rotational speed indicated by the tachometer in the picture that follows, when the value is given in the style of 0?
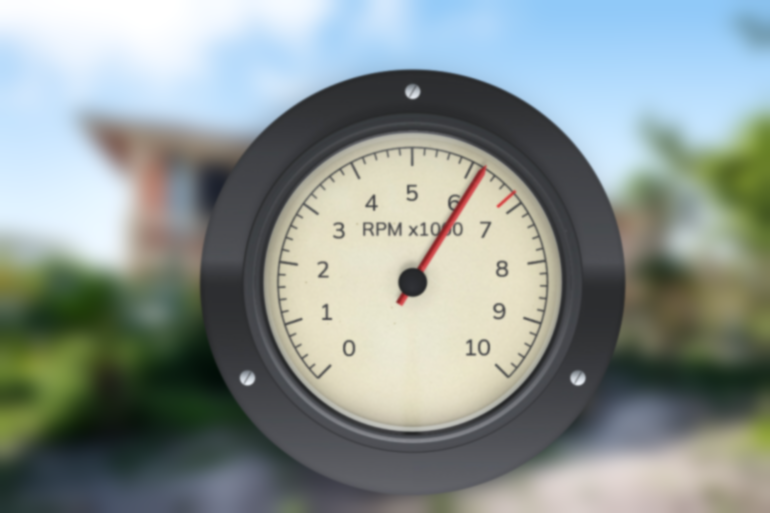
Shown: 6200
